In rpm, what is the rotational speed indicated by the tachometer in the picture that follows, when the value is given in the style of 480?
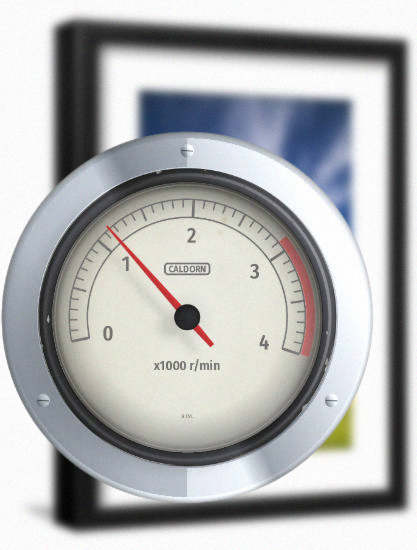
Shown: 1150
